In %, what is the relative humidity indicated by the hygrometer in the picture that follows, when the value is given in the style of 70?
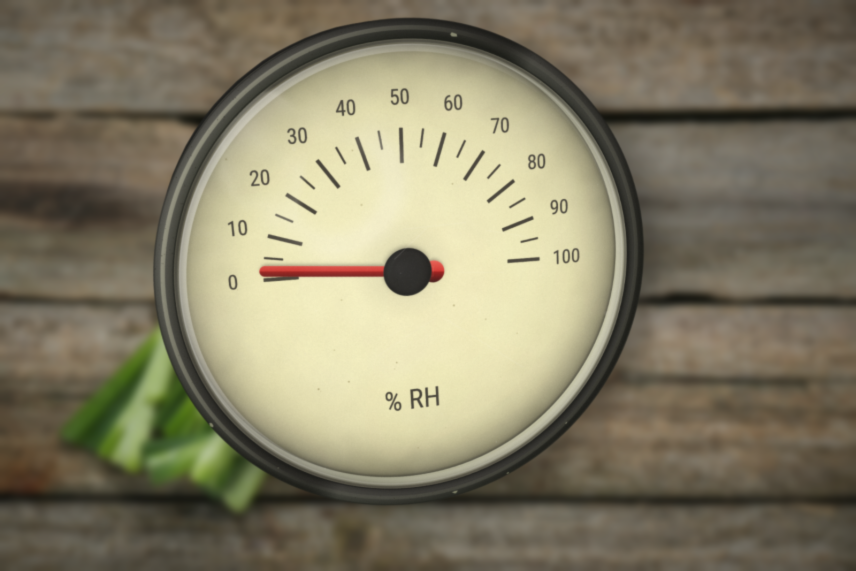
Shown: 2.5
